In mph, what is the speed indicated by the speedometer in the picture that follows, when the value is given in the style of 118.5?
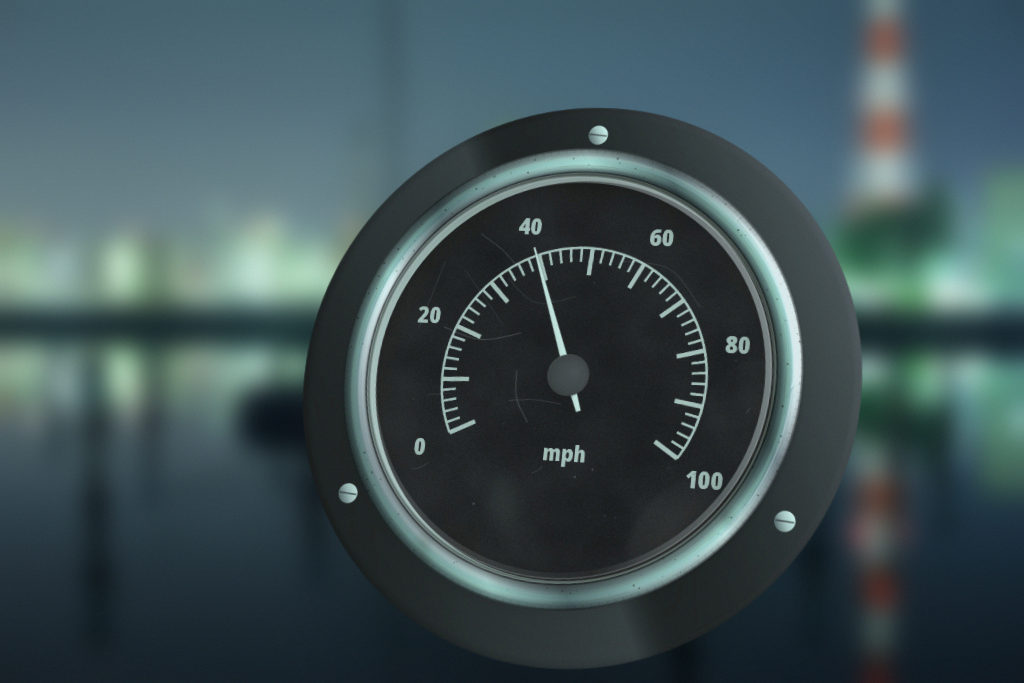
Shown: 40
